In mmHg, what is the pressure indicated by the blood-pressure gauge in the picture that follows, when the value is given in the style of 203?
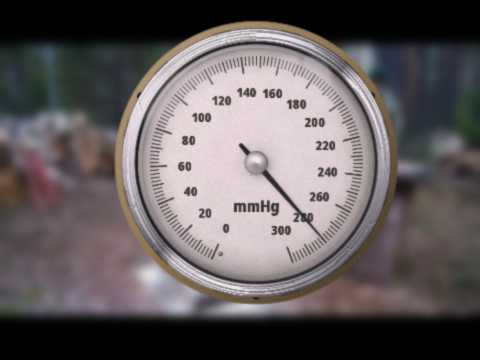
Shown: 280
